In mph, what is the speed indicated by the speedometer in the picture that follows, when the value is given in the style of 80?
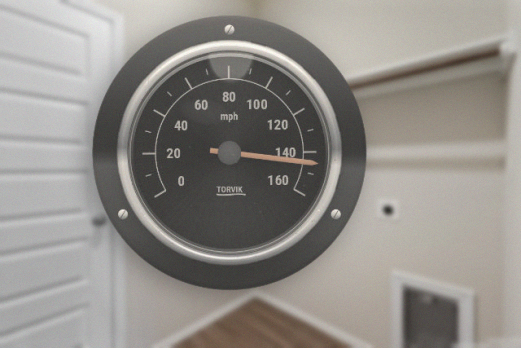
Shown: 145
